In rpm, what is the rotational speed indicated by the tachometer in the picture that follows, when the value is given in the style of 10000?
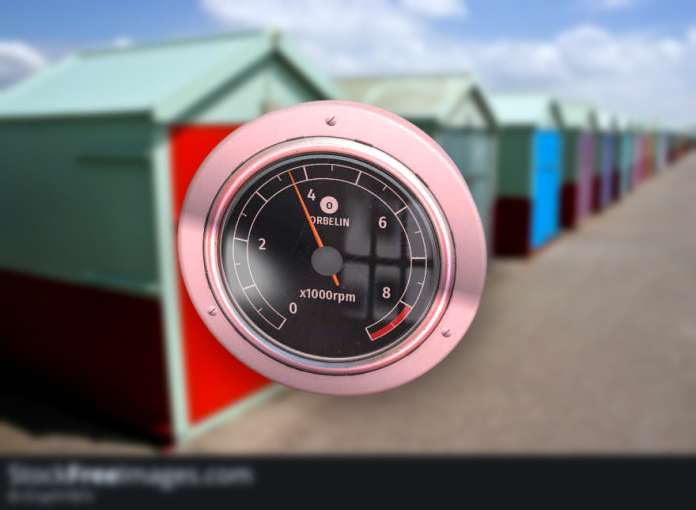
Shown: 3750
